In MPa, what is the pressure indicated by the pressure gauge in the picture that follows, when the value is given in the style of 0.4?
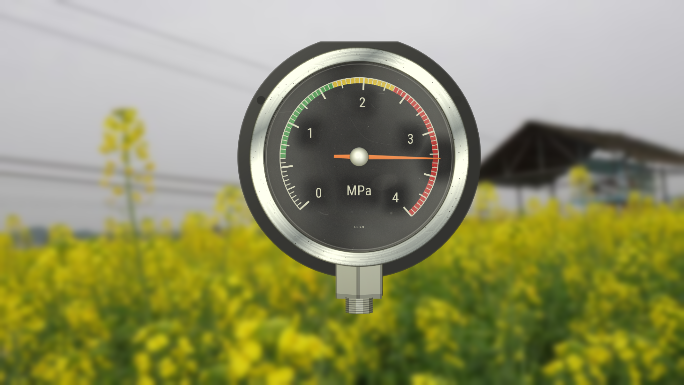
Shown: 3.3
